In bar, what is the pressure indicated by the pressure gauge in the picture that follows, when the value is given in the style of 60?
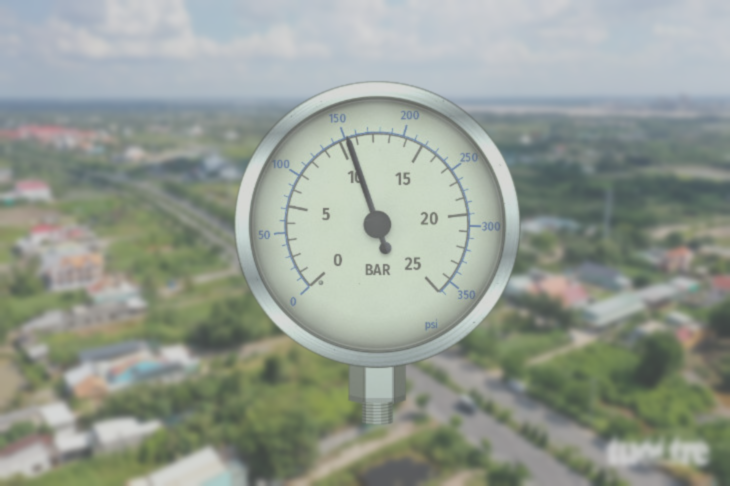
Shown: 10.5
